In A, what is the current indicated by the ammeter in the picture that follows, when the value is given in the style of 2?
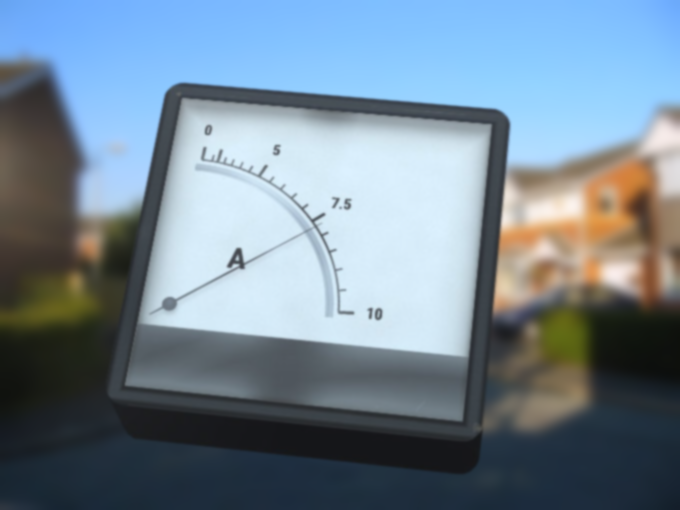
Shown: 7.75
